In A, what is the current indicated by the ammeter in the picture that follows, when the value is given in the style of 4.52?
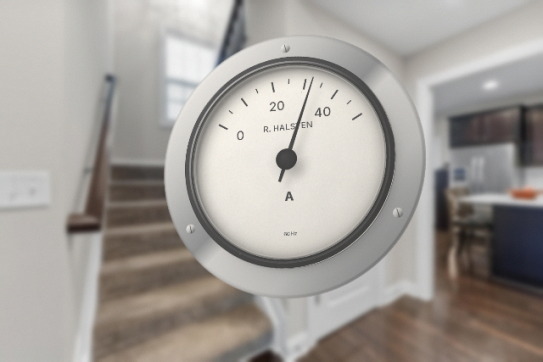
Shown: 32.5
